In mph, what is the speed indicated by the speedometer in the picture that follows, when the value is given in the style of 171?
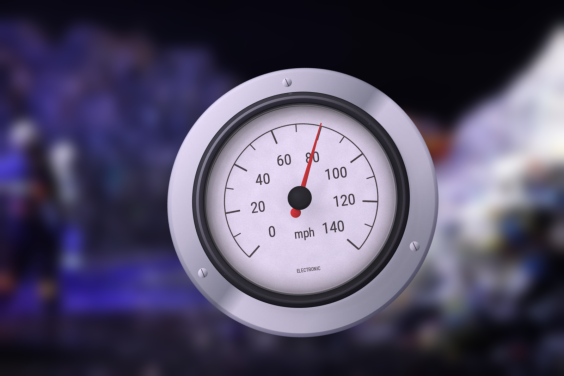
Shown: 80
